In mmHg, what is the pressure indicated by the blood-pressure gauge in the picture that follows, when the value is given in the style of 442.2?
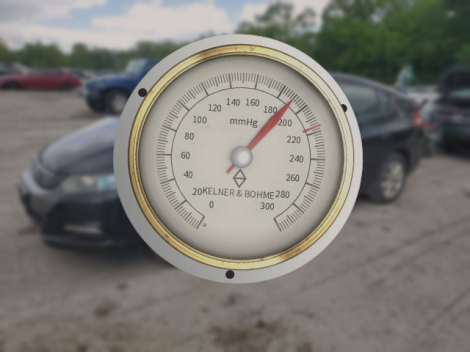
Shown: 190
